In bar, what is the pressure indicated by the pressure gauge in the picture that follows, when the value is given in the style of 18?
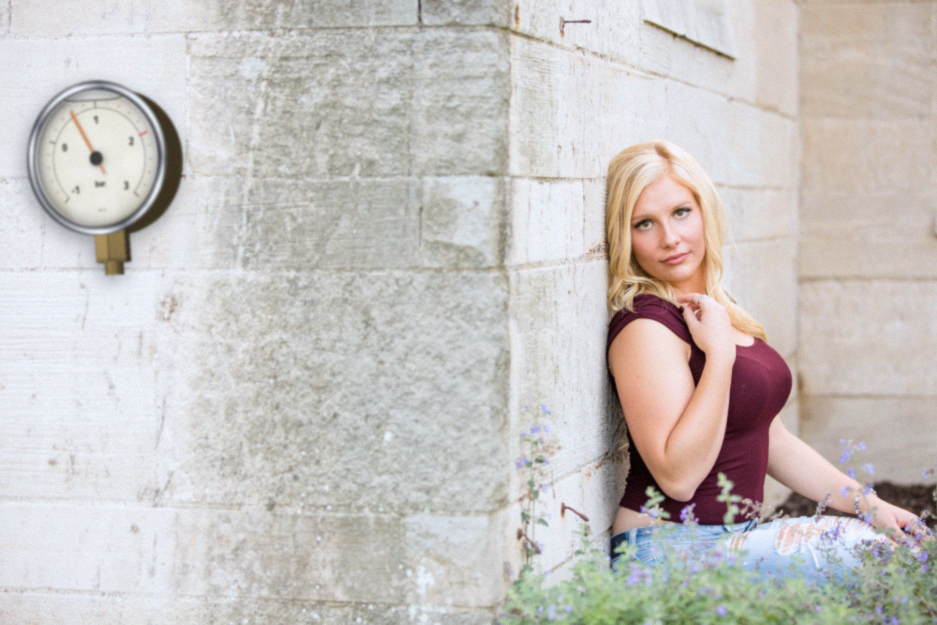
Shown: 0.6
